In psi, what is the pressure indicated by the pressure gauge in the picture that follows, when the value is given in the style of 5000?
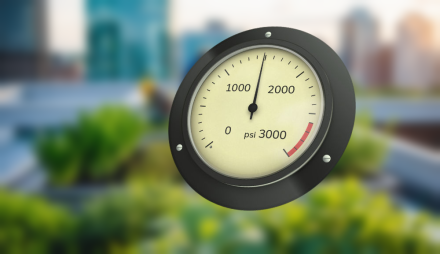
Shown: 1500
